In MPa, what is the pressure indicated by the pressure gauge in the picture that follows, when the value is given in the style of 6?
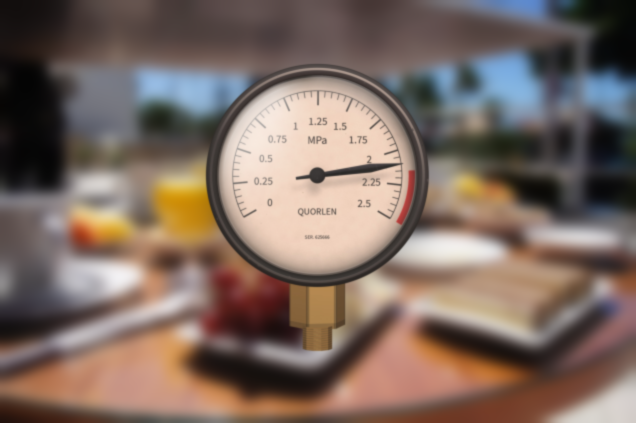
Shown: 2.1
